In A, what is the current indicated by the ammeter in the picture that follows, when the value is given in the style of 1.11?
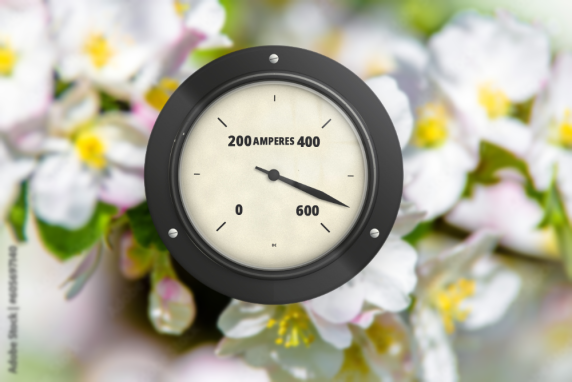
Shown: 550
